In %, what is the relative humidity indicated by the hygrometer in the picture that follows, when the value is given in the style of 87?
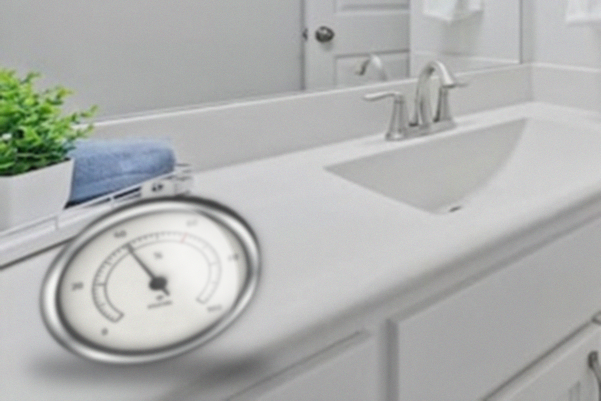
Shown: 40
